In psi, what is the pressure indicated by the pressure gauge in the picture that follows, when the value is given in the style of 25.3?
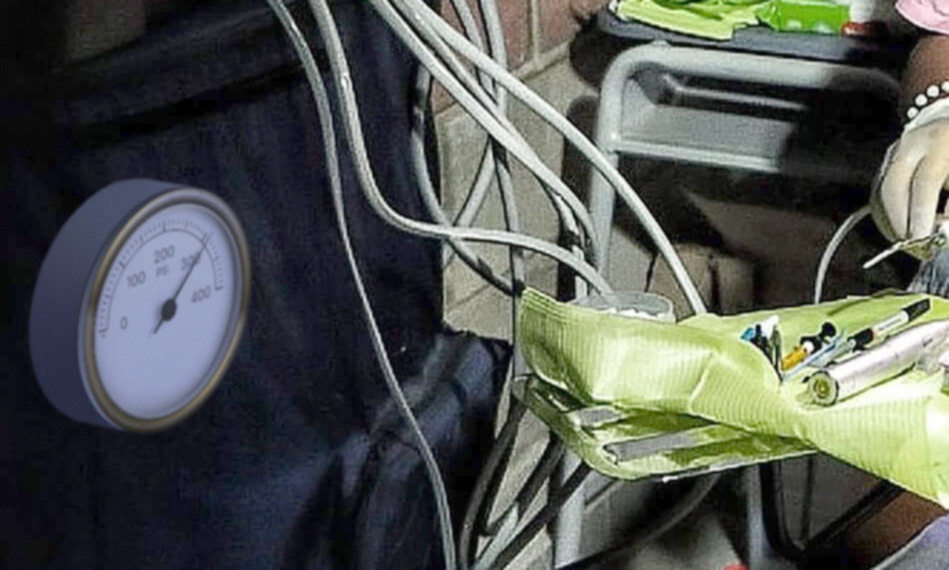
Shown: 300
